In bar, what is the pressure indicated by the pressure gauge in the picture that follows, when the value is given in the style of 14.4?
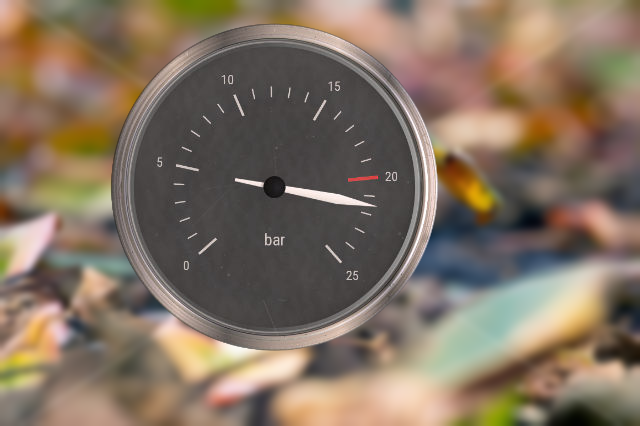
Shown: 21.5
